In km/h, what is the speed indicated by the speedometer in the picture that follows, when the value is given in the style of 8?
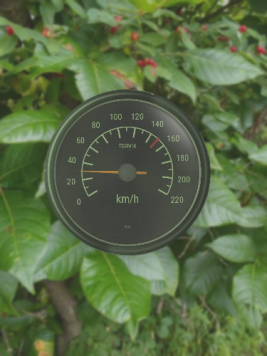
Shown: 30
